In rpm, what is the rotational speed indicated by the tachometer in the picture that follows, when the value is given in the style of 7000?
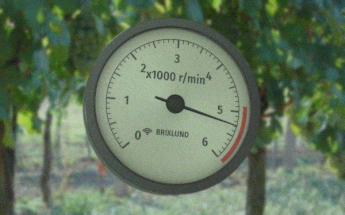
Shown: 5300
